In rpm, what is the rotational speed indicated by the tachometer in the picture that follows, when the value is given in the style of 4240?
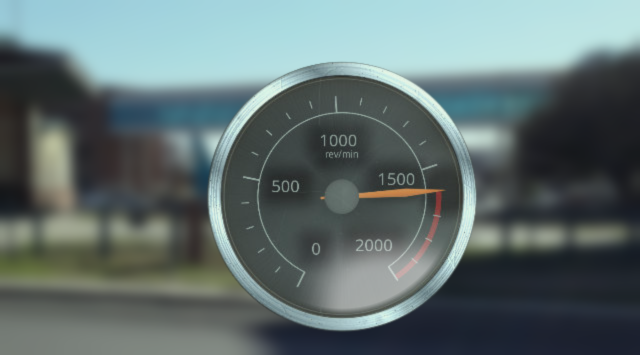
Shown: 1600
